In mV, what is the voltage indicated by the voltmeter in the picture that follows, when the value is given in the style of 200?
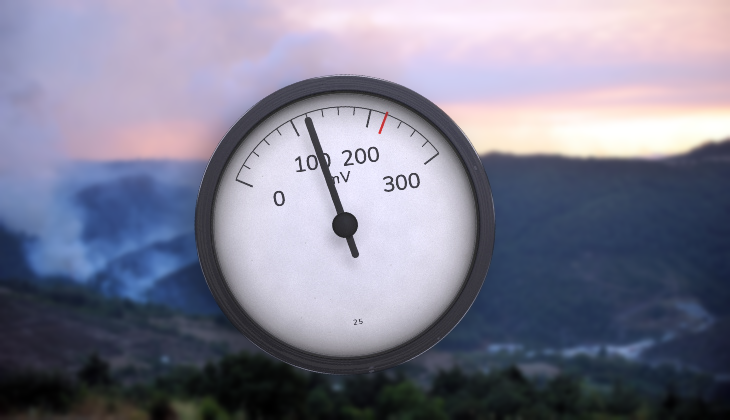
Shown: 120
